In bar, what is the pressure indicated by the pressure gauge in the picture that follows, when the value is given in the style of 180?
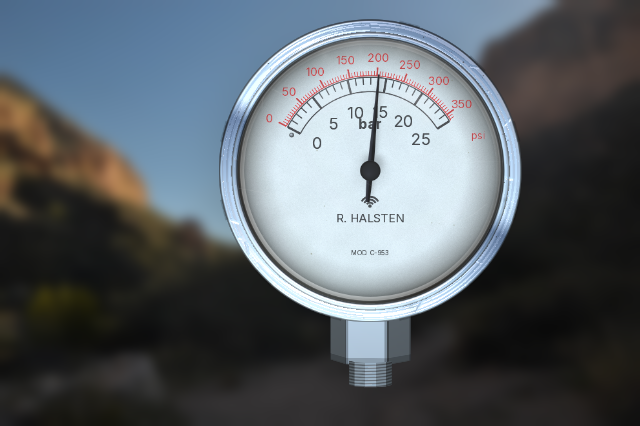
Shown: 14
